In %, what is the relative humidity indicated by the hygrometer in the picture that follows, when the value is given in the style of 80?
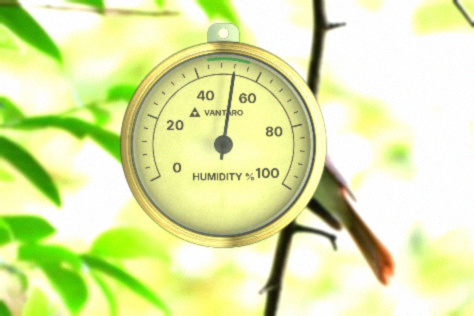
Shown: 52
